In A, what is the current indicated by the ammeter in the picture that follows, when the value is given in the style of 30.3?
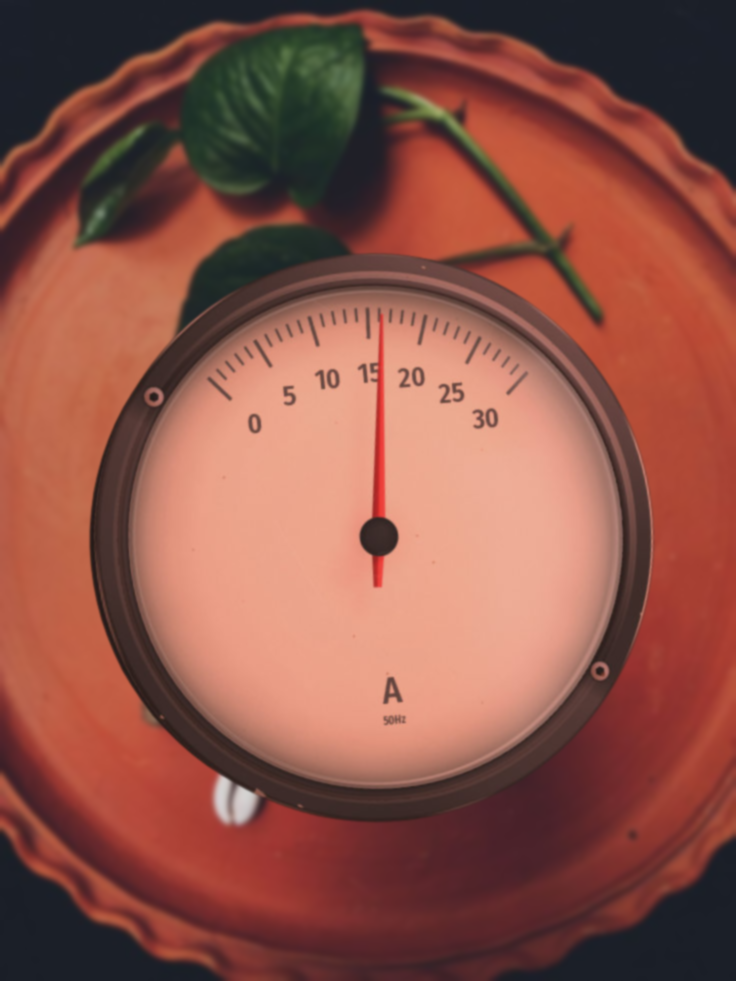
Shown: 16
